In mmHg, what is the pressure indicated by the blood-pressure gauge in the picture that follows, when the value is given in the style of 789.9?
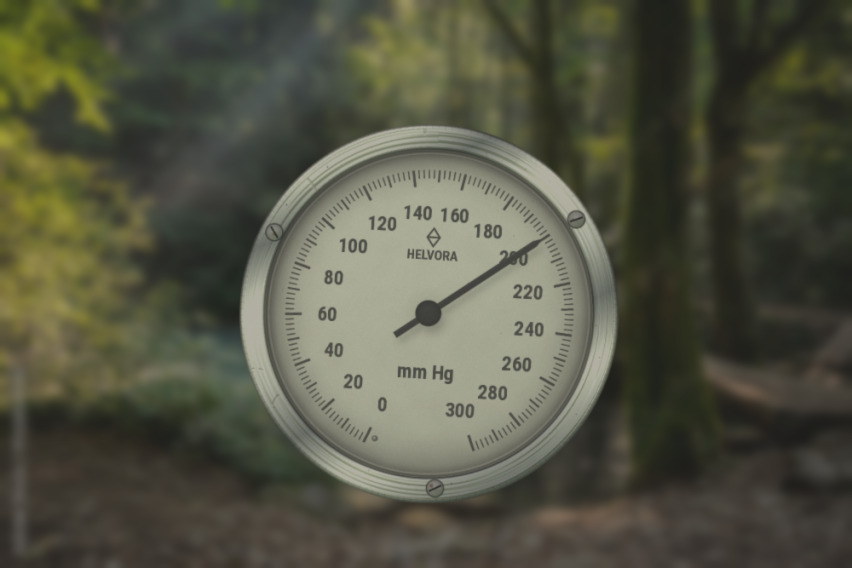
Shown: 200
